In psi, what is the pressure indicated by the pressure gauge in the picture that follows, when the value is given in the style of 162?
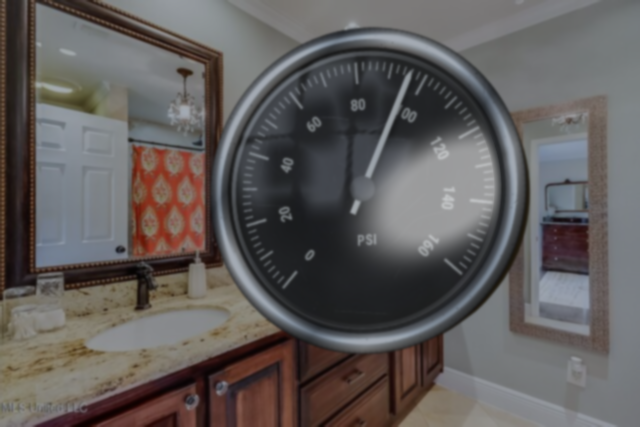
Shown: 96
